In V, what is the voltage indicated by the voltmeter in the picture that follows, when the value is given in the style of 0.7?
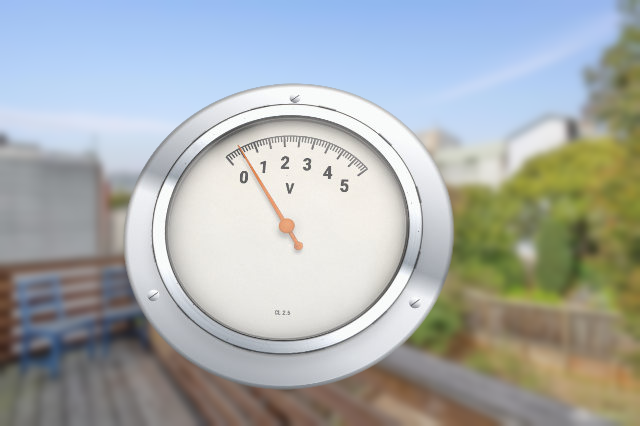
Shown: 0.5
